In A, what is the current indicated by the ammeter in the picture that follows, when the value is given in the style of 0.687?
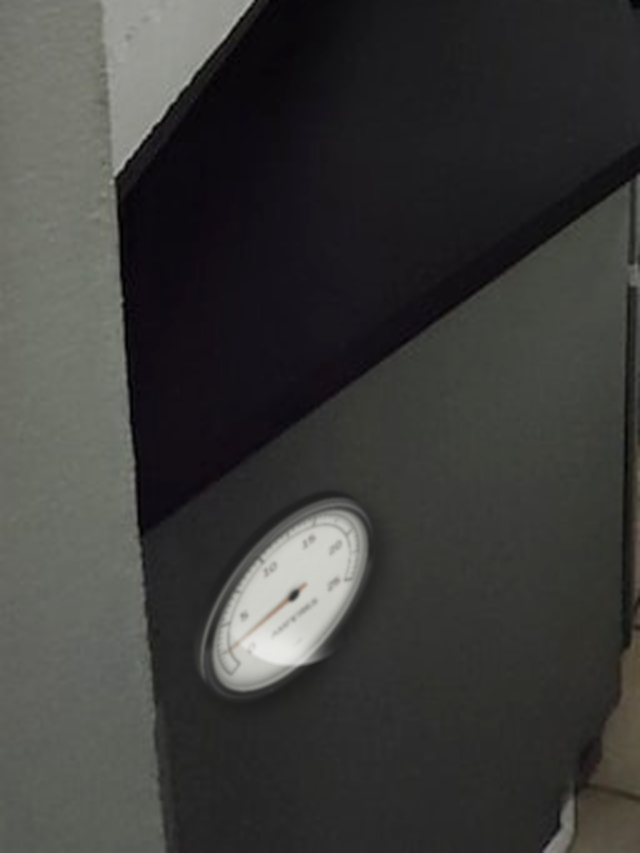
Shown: 2.5
